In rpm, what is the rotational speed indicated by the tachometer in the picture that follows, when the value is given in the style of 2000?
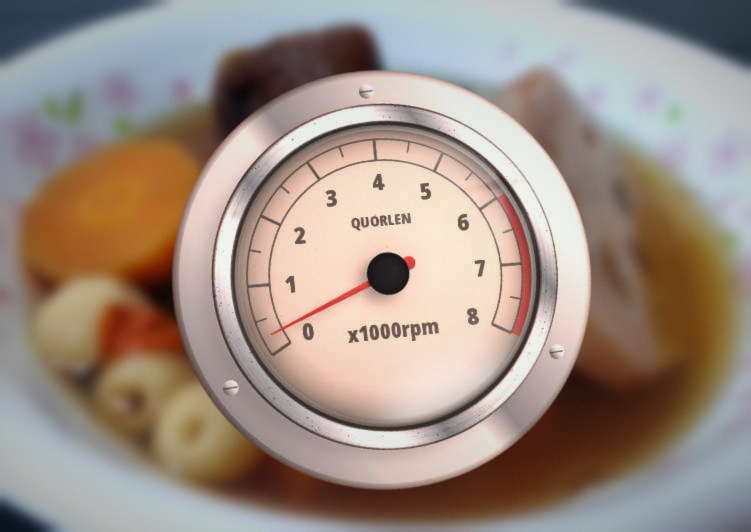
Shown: 250
